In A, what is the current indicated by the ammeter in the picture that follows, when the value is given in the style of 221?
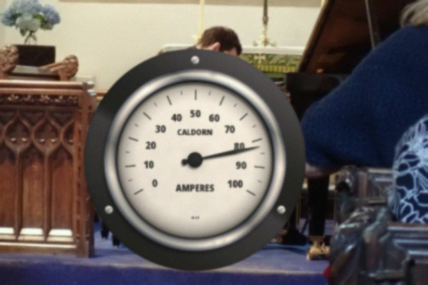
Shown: 82.5
